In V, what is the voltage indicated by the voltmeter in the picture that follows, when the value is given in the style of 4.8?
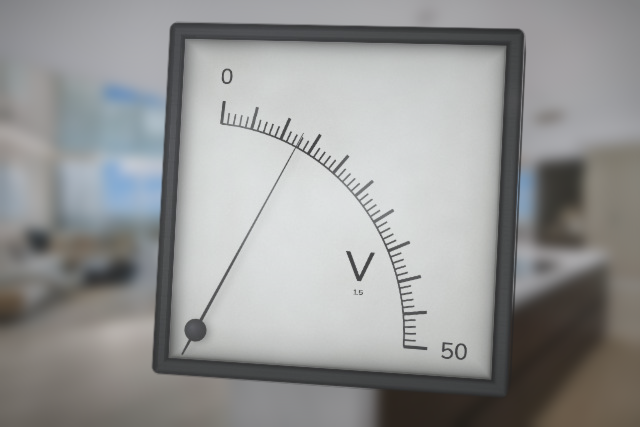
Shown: 13
